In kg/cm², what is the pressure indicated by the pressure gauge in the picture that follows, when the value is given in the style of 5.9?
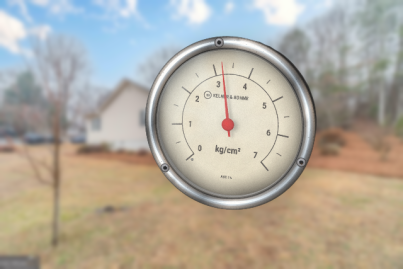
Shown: 3.25
